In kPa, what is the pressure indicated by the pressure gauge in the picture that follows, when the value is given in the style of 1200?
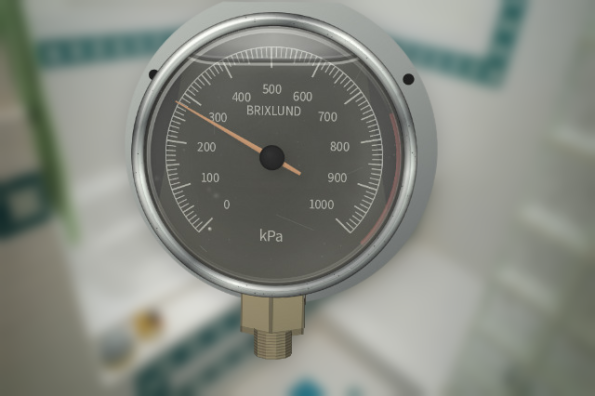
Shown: 280
